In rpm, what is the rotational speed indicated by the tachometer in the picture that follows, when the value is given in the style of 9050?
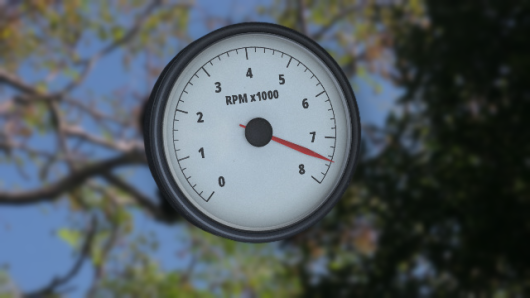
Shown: 7500
